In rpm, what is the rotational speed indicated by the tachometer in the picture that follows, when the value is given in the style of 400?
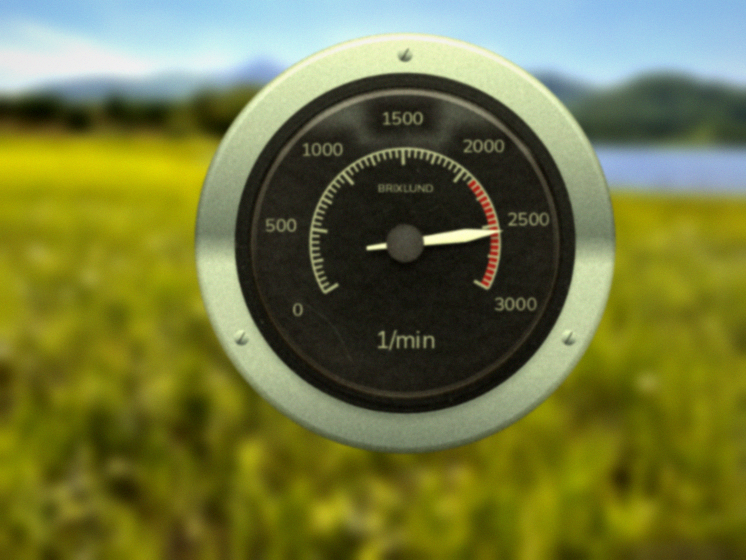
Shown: 2550
